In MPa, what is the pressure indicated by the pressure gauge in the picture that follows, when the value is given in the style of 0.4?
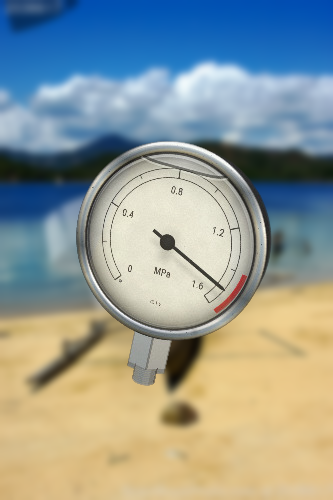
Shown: 1.5
